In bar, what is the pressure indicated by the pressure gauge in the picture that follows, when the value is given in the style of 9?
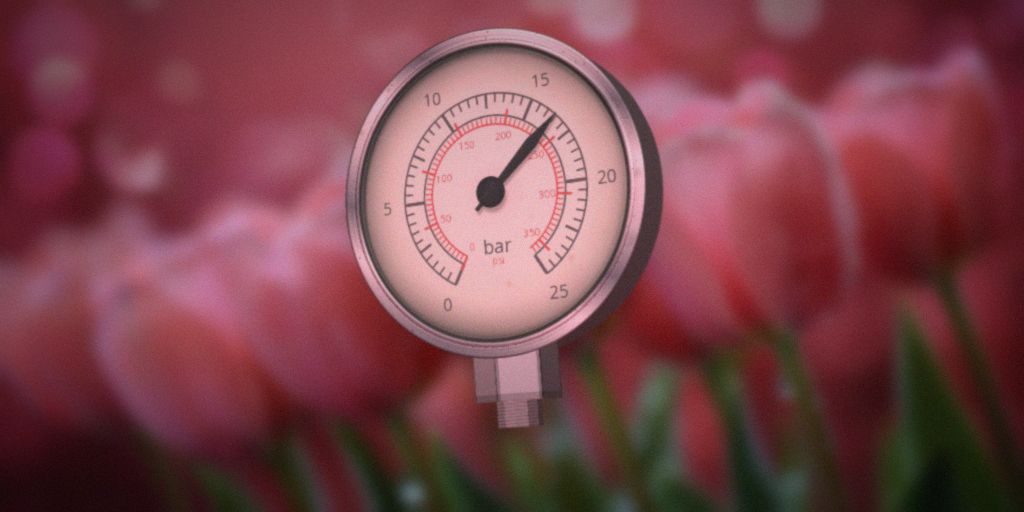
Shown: 16.5
